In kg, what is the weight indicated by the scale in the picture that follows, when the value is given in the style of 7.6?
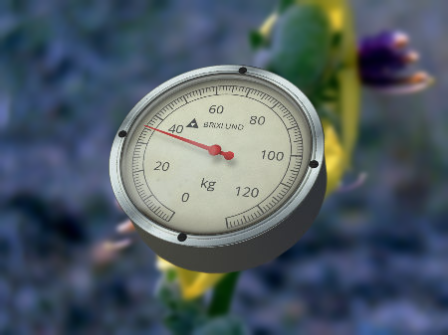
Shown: 35
